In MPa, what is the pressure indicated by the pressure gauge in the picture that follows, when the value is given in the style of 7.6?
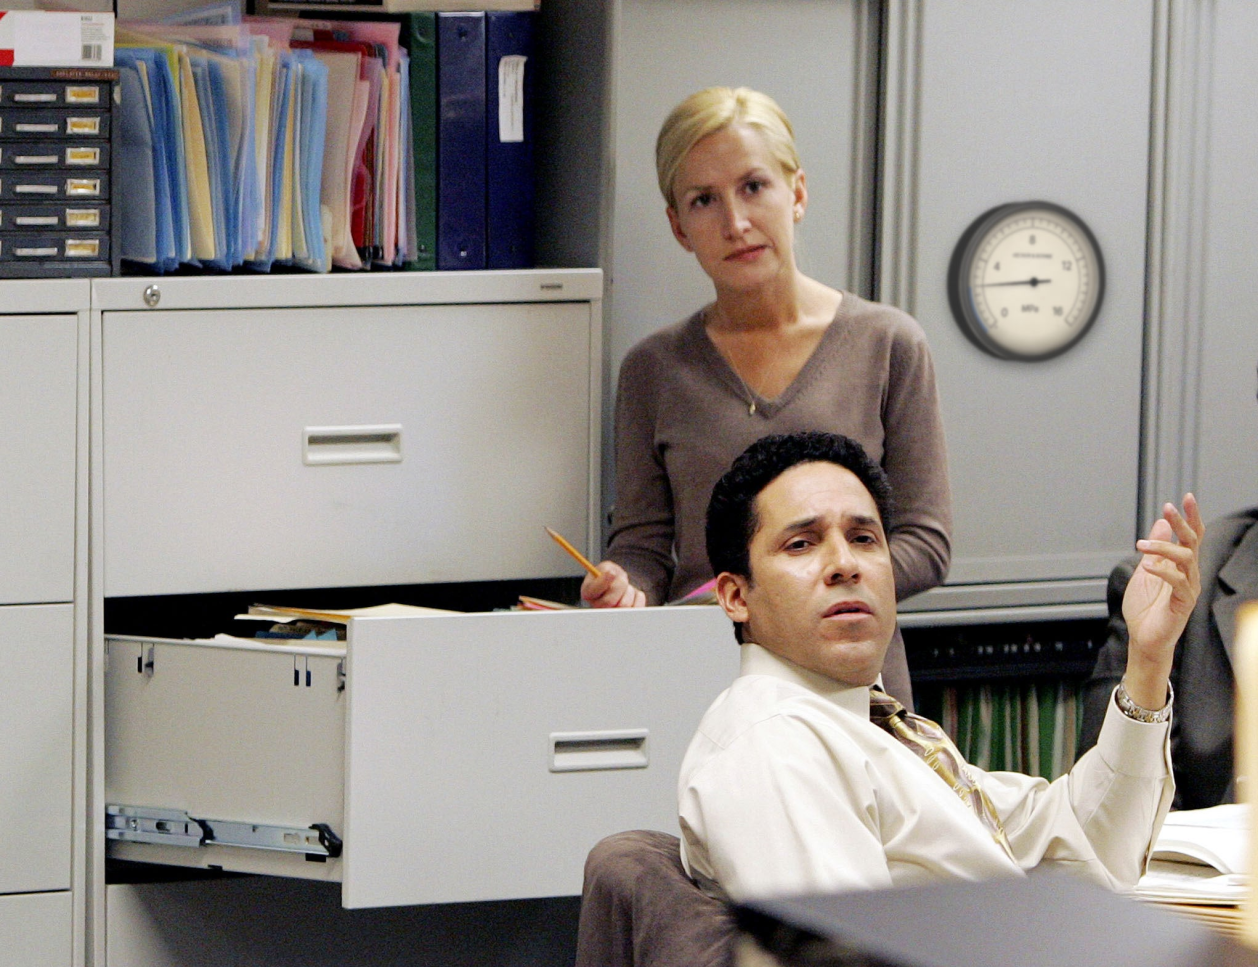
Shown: 2.5
